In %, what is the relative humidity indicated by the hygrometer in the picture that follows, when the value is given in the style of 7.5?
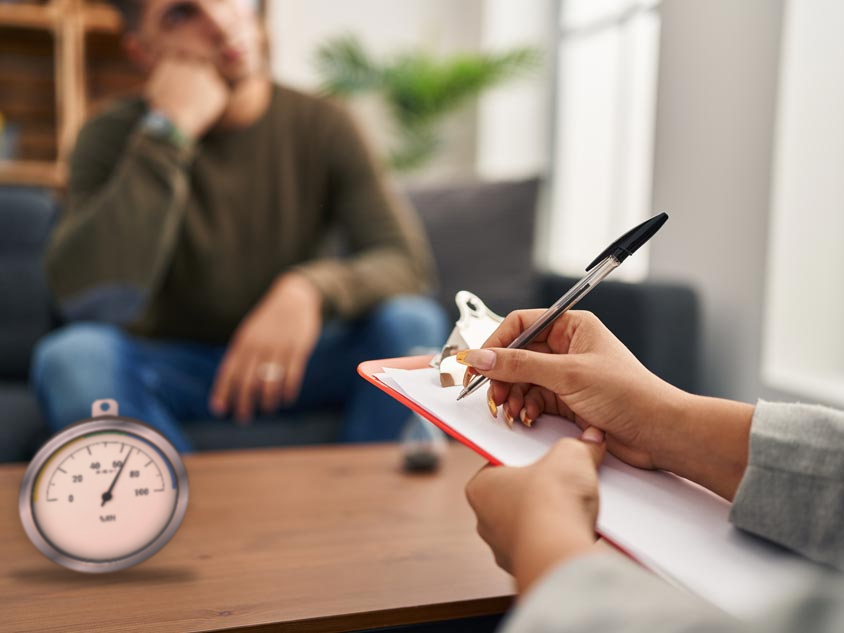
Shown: 65
